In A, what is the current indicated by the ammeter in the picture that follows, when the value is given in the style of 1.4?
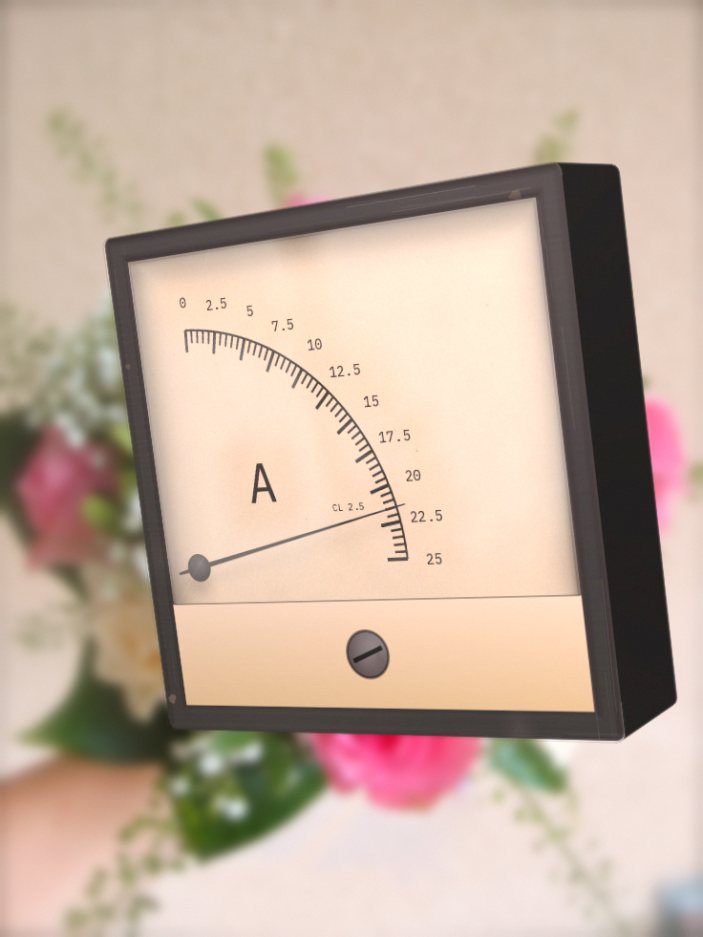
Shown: 21.5
